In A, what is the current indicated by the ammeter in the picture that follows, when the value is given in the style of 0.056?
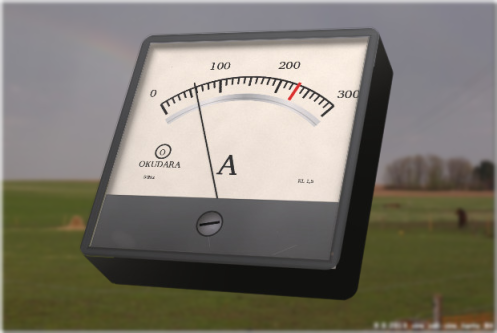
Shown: 60
